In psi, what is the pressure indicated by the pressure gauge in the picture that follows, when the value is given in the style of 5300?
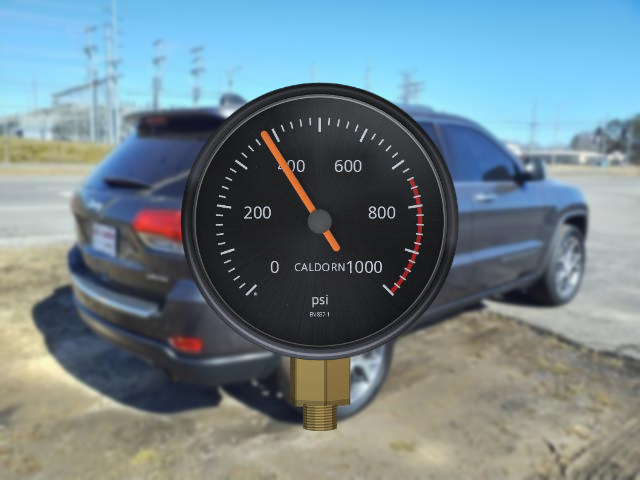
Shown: 380
